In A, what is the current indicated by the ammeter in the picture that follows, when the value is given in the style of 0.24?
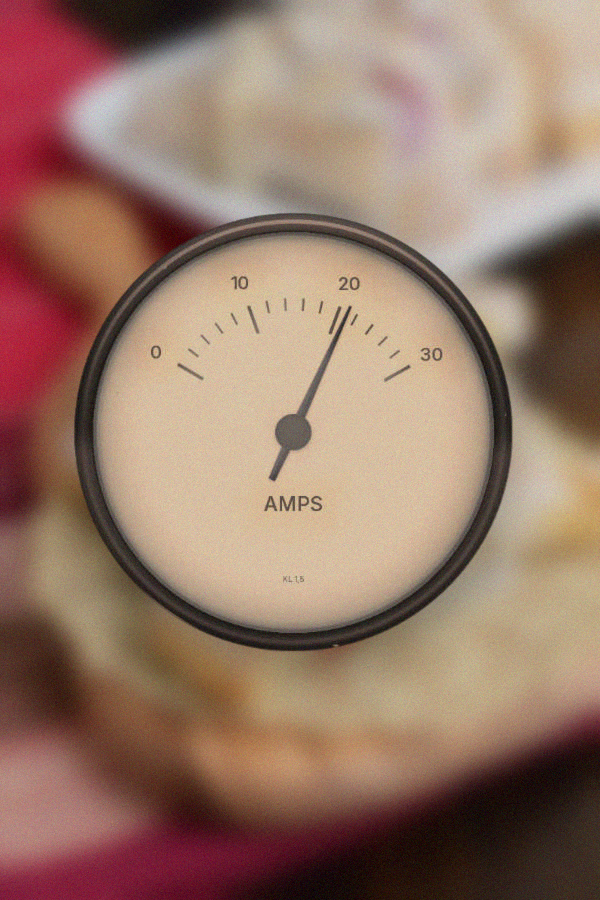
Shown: 21
